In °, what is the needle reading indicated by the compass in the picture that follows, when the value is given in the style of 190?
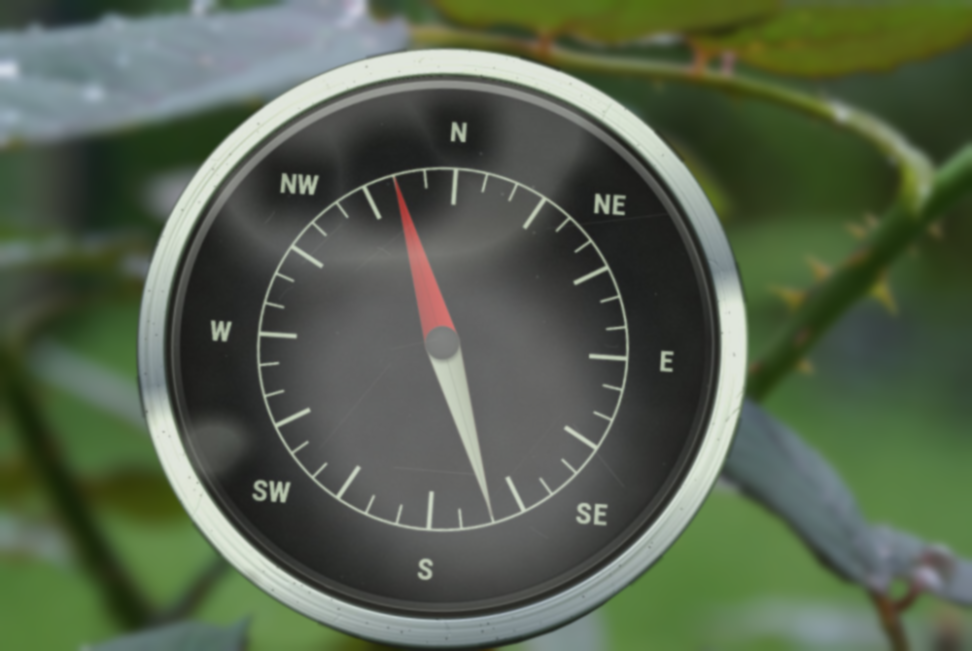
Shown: 340
